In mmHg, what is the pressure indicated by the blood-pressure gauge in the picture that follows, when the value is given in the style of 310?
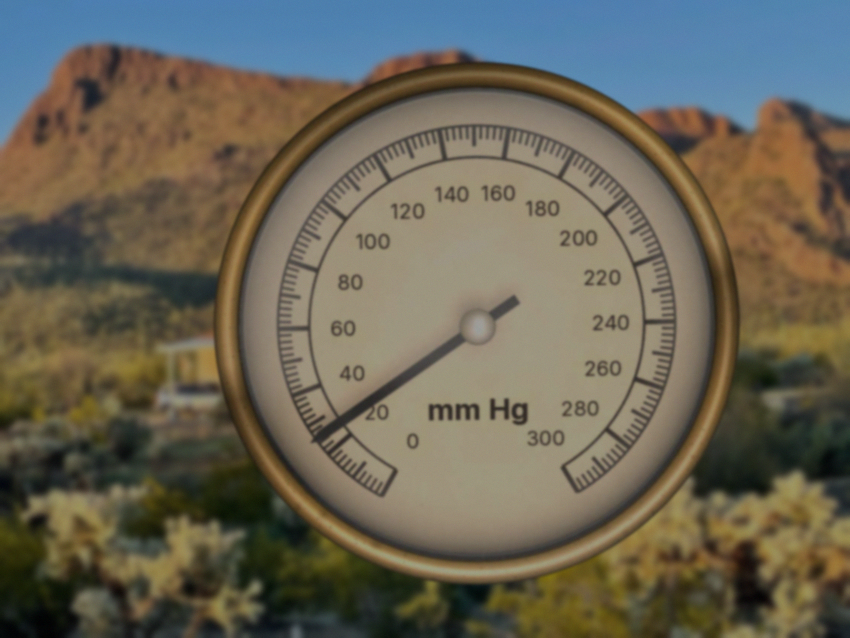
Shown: 26
